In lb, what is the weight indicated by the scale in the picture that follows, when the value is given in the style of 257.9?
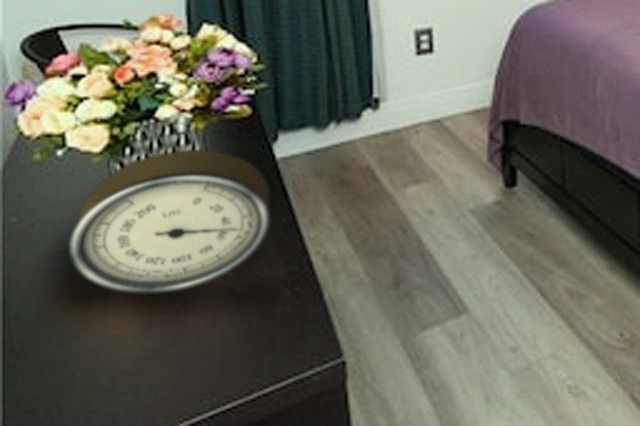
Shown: 50
